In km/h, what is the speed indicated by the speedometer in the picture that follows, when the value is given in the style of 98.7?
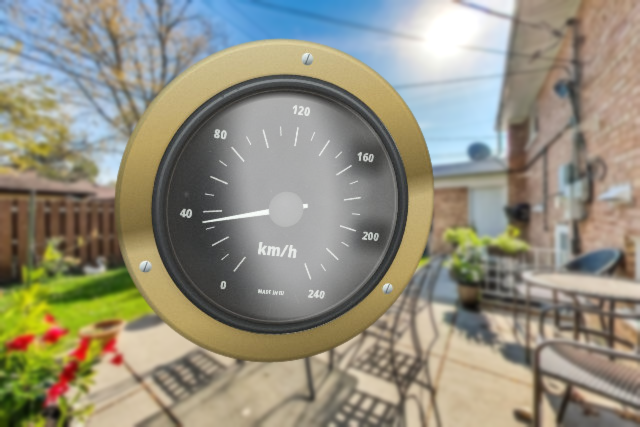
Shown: 35
